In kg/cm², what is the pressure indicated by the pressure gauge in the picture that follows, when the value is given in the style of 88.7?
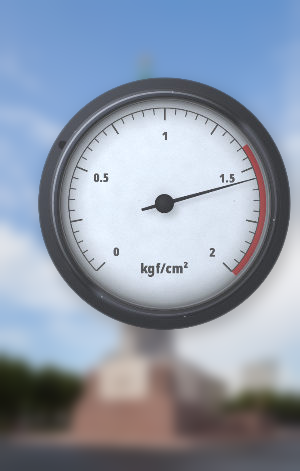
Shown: 1.55
